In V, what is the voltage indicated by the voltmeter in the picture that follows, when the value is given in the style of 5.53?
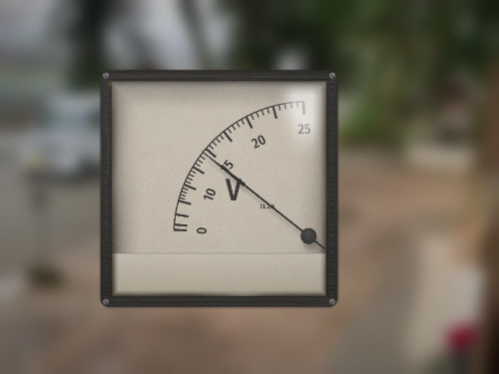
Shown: 14.5
